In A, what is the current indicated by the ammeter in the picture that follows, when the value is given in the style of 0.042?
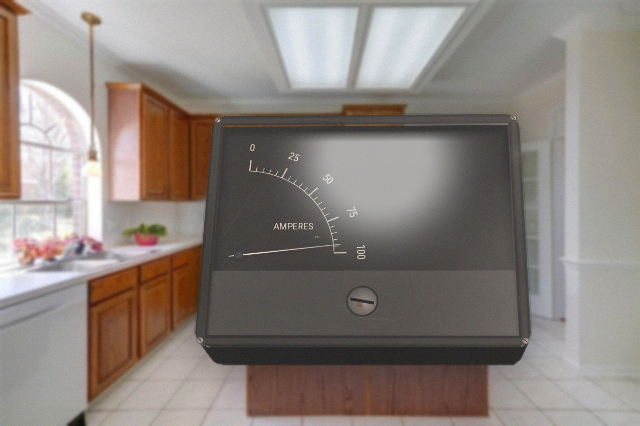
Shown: 95
